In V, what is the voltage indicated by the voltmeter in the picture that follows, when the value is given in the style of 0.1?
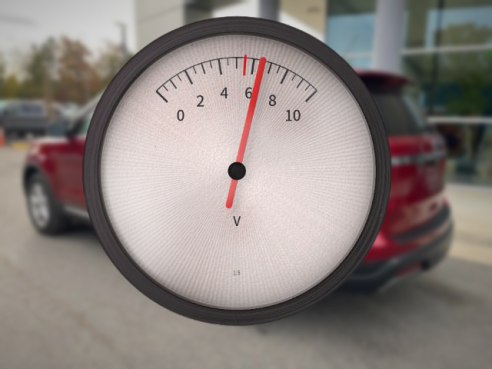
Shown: 6.5
